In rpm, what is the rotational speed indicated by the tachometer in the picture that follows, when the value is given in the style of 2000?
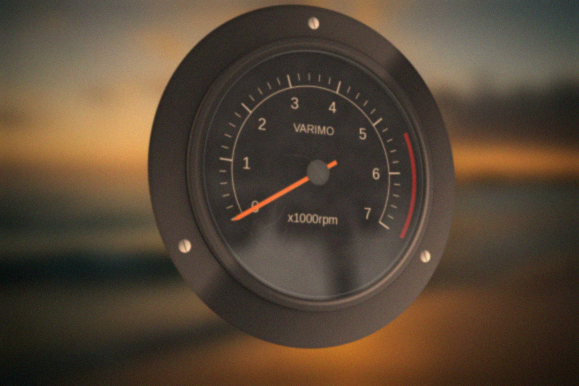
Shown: 0
